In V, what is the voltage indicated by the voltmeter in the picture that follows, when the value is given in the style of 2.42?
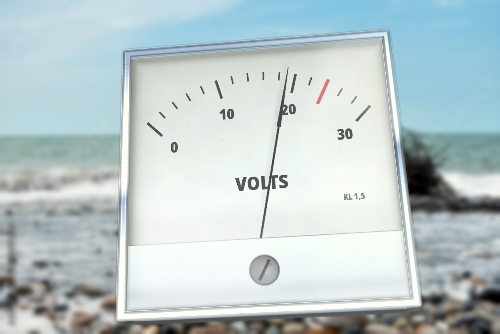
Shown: 19
